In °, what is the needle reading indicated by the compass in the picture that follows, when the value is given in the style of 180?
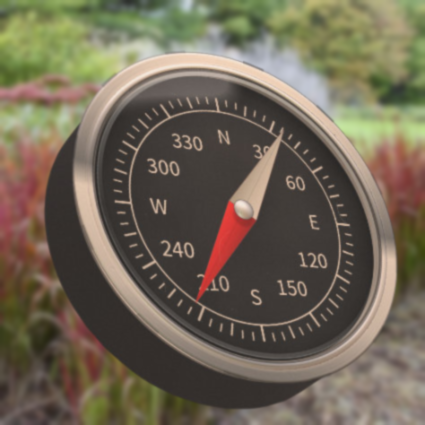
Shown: 215
